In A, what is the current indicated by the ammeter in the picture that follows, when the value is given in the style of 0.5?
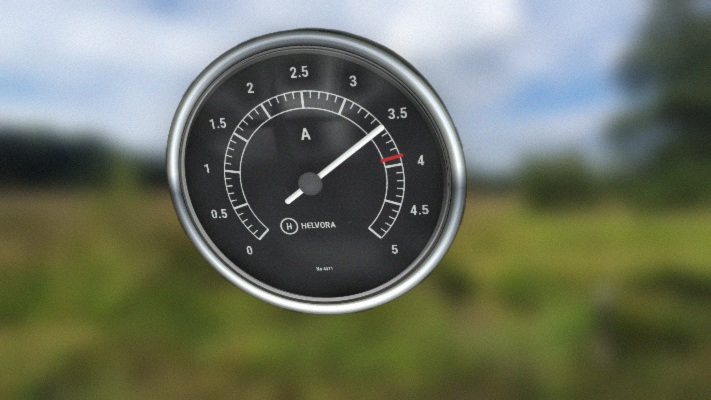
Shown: 3.5
